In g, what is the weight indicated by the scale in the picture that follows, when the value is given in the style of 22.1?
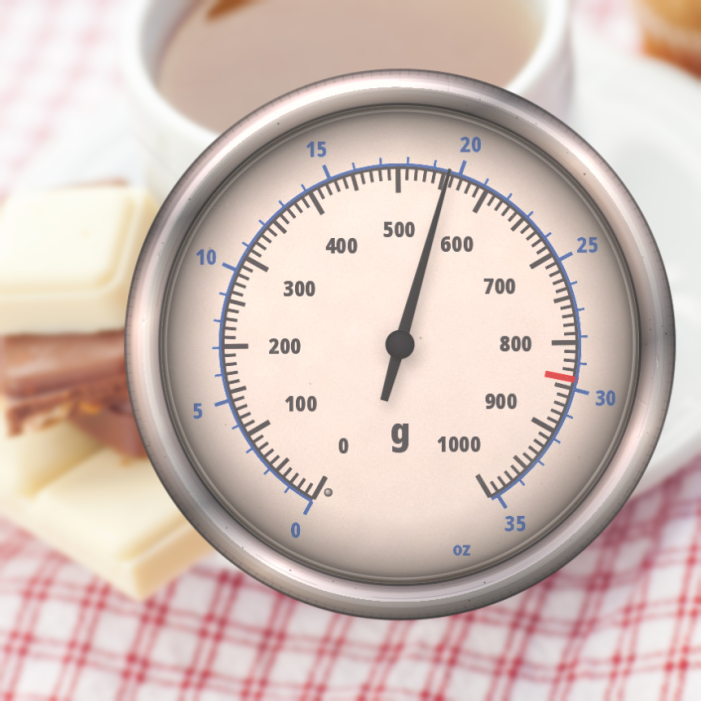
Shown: 555
